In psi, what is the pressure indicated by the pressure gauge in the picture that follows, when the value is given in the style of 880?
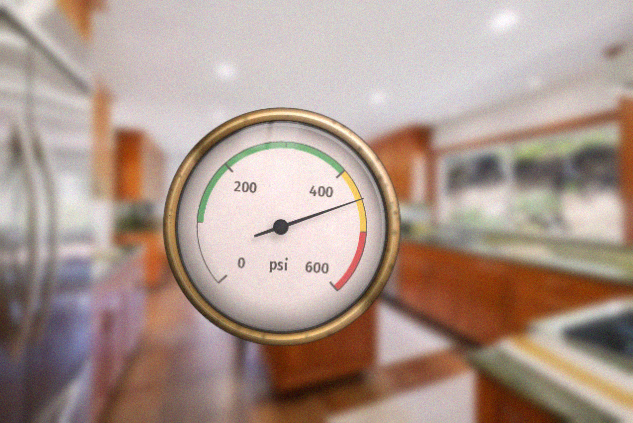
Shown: 450
